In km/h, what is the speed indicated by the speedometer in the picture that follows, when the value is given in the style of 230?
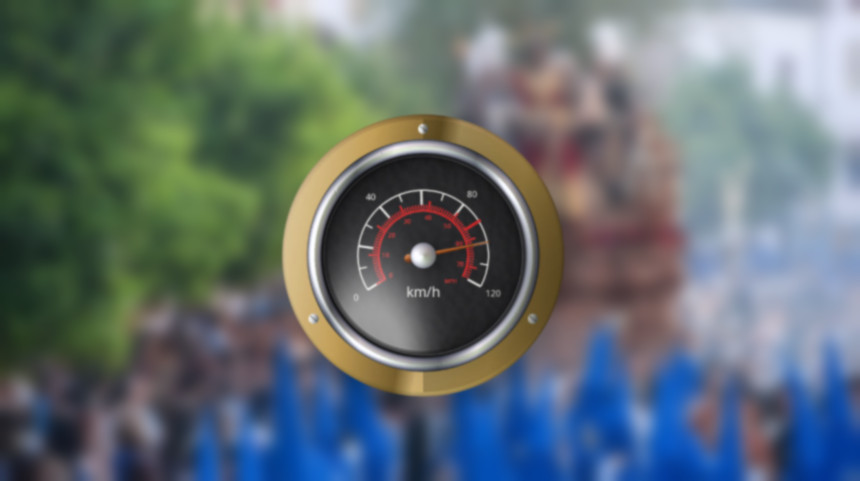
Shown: 100
